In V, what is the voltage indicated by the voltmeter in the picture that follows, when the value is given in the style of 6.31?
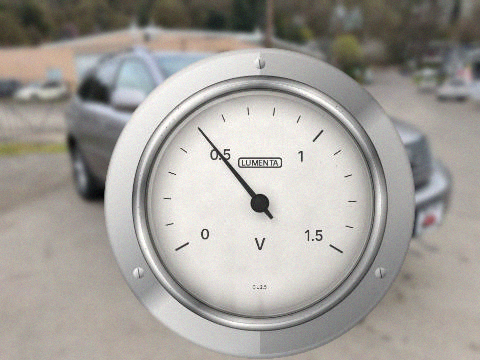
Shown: 0.5
